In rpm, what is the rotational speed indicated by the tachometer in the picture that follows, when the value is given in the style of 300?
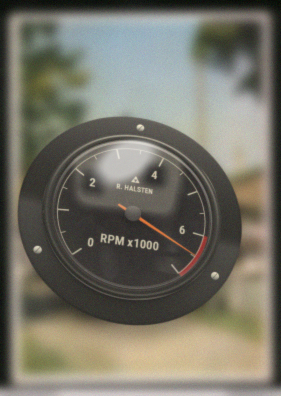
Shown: 6500
